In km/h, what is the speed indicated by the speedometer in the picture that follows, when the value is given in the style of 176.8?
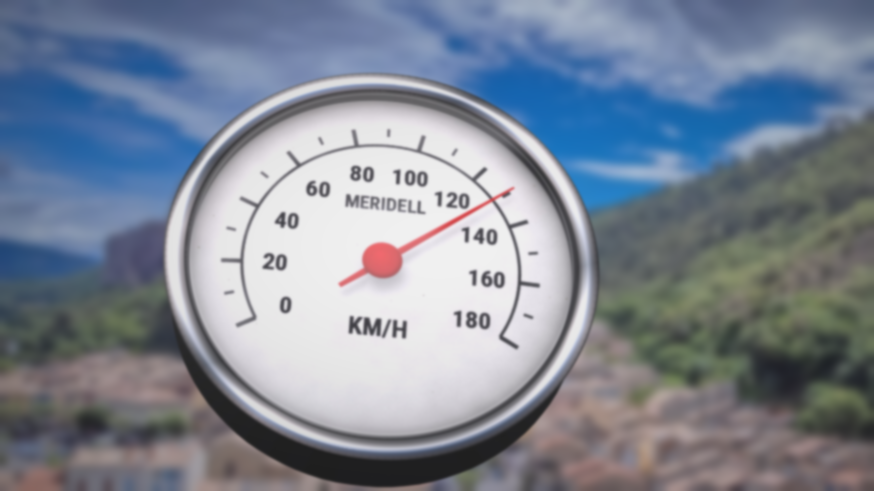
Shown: 130
